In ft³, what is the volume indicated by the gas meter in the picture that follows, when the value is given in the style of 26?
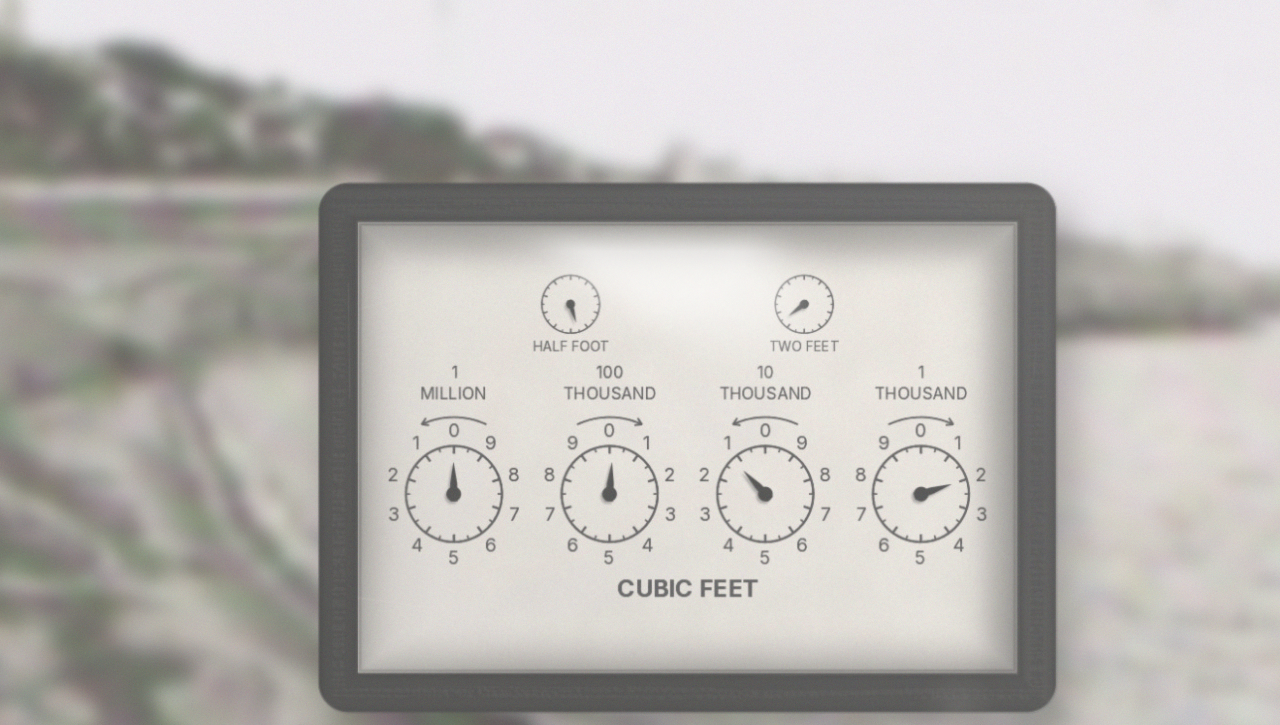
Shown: 1200
